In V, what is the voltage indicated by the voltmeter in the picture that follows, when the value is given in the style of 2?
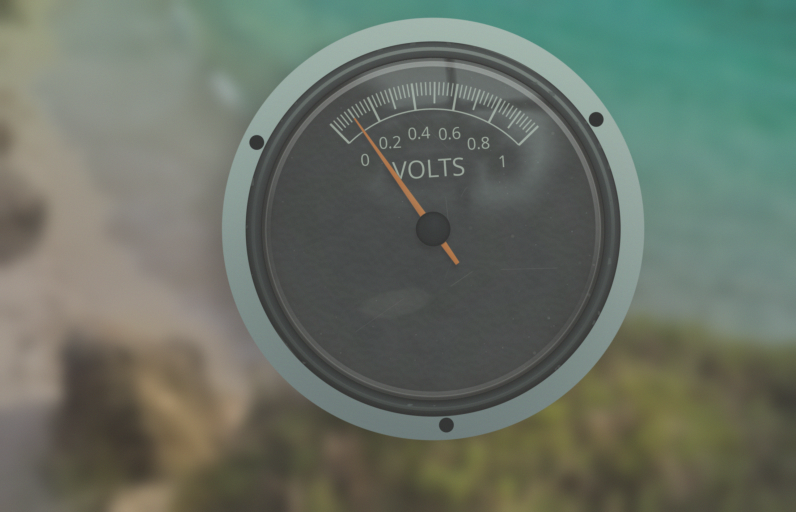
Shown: 0.1
